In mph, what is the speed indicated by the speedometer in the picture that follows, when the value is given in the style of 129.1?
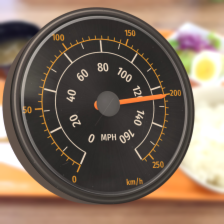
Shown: 125
